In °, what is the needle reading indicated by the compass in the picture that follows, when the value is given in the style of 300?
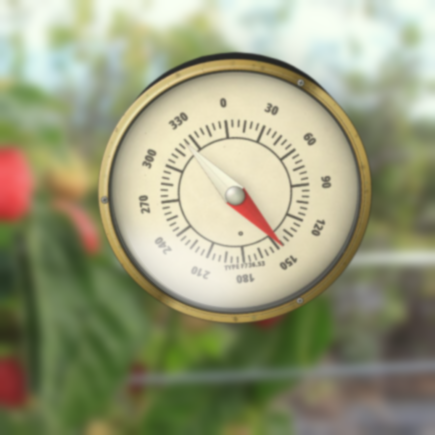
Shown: 145
